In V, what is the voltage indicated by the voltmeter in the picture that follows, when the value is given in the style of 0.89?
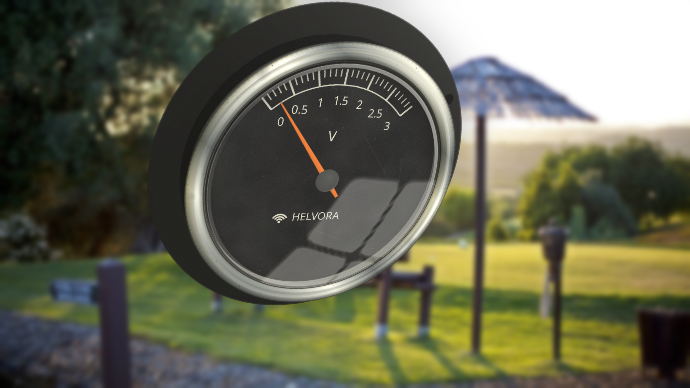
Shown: 0.2
